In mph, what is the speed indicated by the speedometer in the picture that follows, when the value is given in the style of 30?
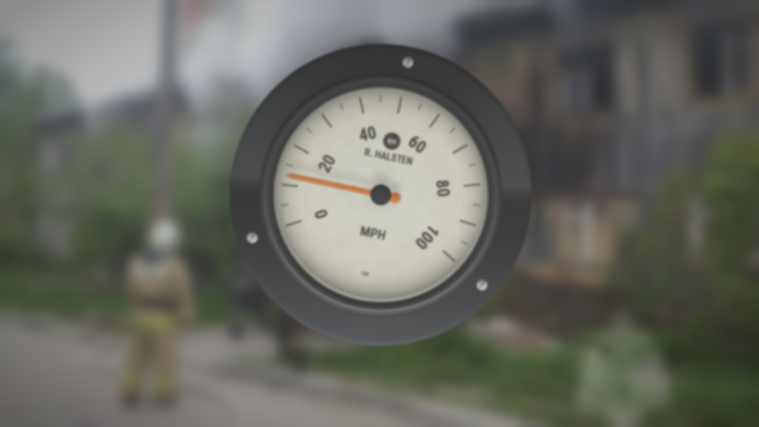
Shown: 12.5
